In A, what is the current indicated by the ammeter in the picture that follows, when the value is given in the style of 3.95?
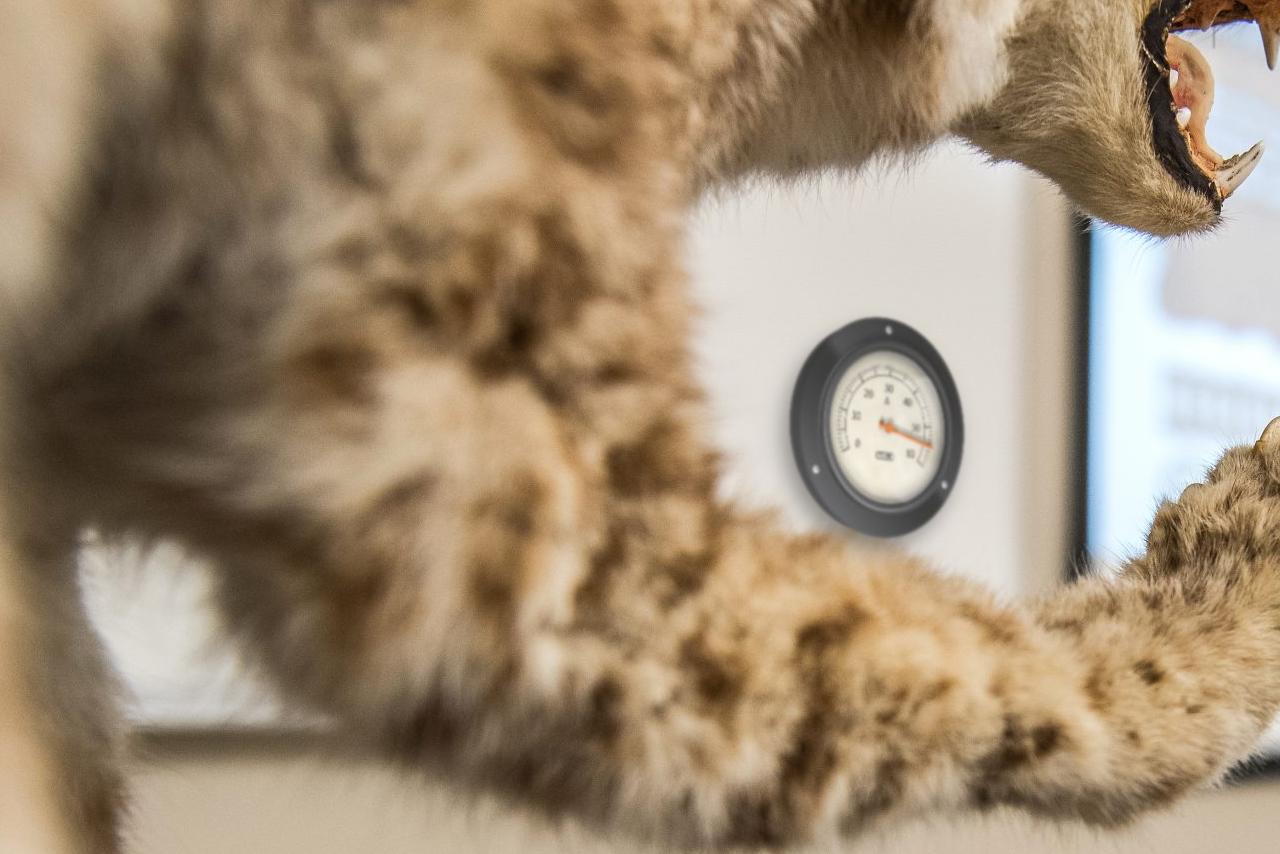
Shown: 55
